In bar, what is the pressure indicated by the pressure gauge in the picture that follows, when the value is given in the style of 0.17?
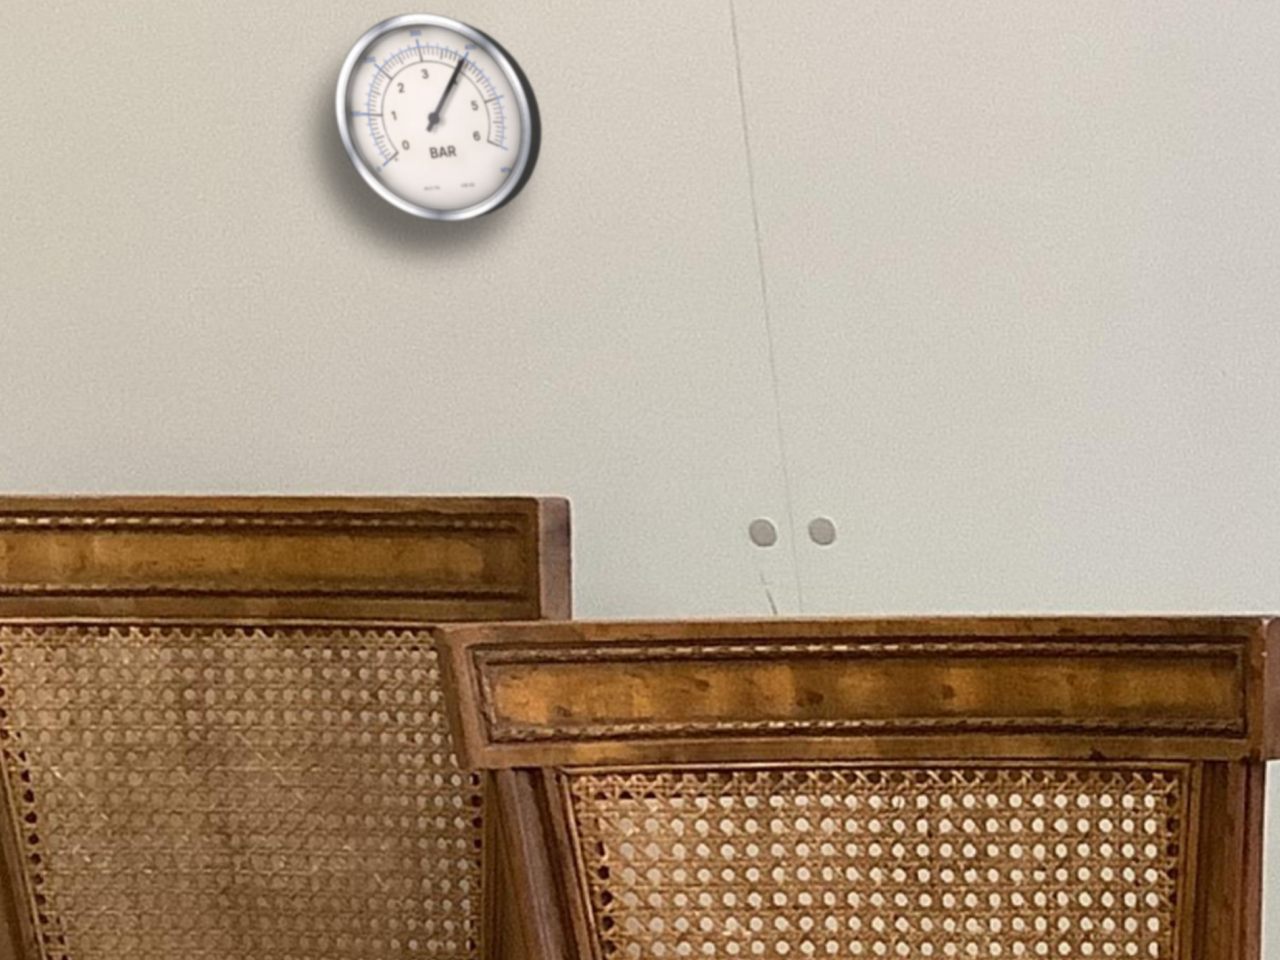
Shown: 4
